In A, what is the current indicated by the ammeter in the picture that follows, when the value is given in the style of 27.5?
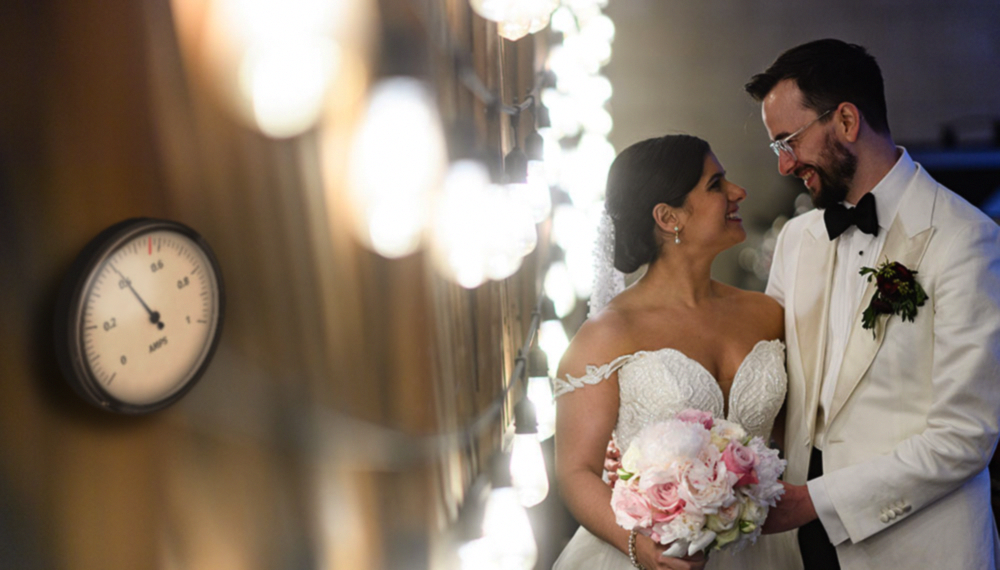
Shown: 0.4
